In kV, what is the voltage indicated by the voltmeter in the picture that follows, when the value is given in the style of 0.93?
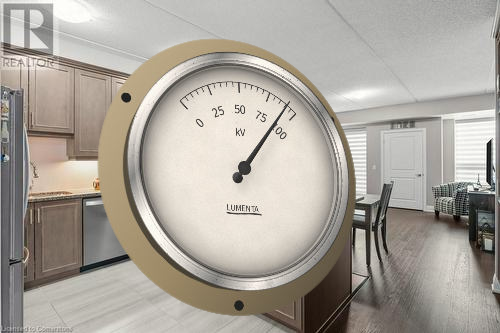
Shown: 90
